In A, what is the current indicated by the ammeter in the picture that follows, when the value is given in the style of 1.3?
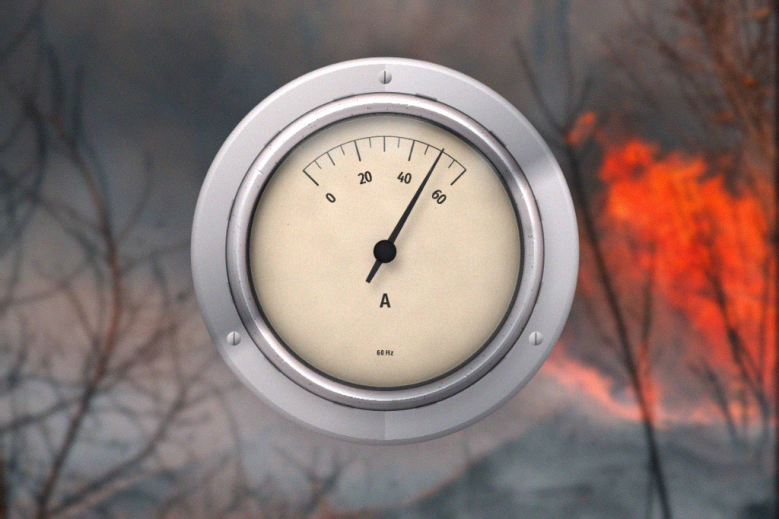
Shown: 50
